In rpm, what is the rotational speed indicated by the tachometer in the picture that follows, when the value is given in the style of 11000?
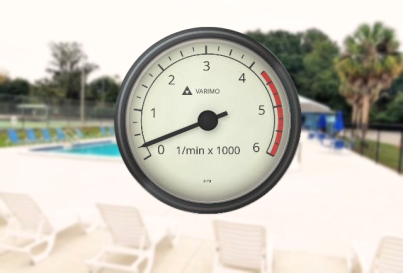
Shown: 250
